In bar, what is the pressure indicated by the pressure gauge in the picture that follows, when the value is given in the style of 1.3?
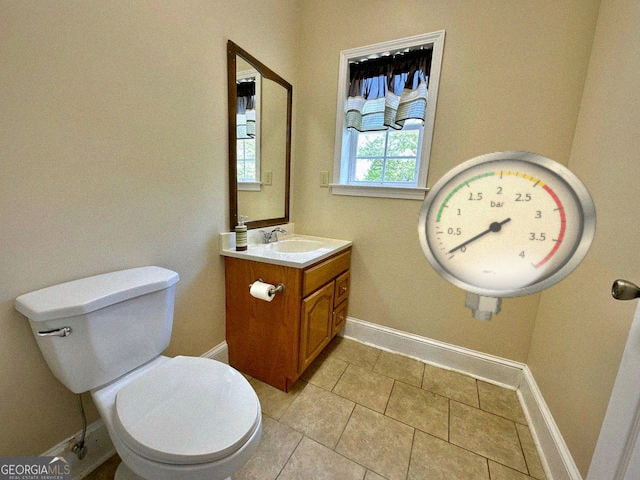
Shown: 0.1
